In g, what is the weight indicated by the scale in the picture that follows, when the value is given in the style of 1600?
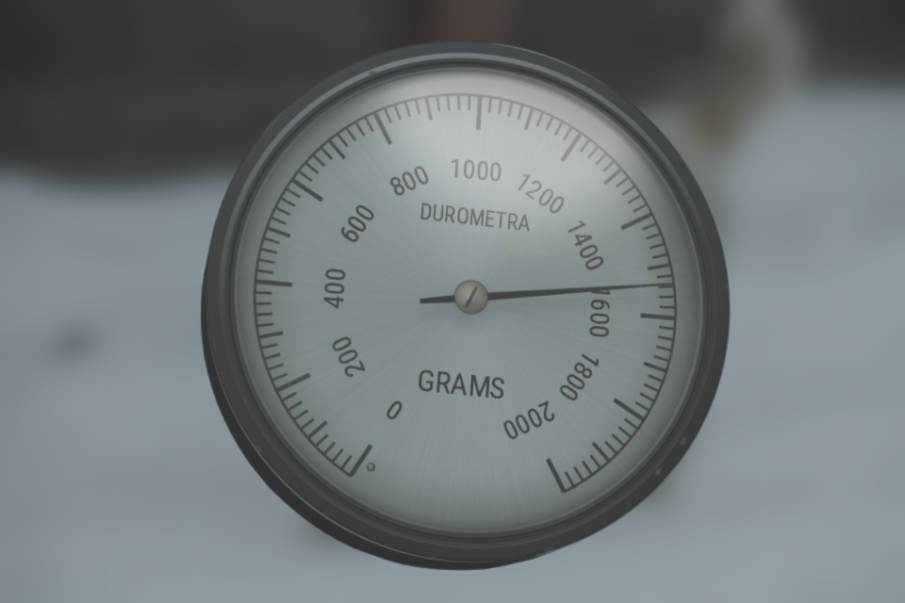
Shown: 1540
